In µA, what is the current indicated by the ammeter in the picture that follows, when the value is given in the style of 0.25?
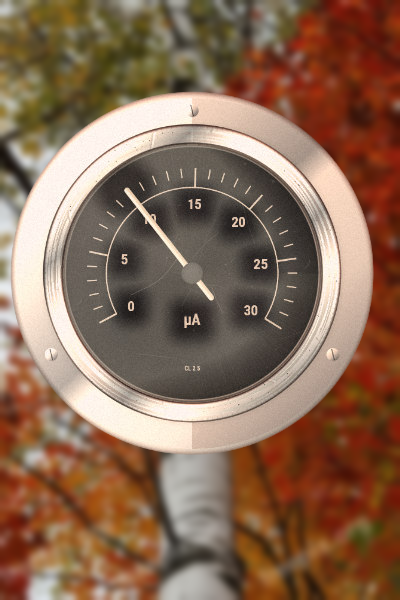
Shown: 10
